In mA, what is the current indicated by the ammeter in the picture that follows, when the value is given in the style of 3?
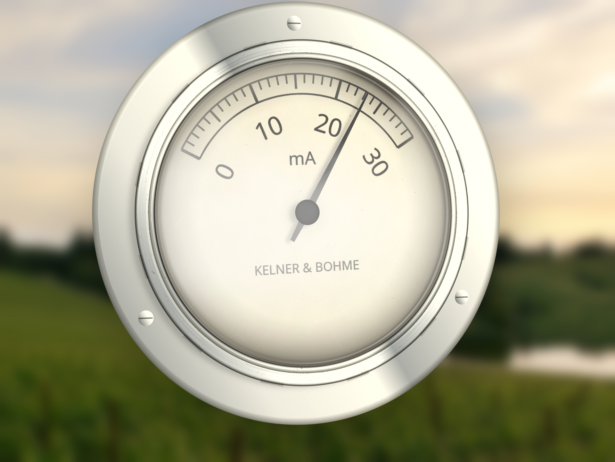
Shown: 23
